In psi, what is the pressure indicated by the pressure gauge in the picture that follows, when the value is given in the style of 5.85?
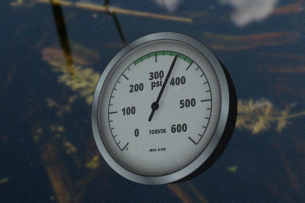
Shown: 360
